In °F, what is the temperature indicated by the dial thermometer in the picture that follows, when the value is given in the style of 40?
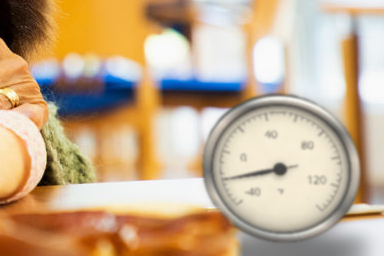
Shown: -20
